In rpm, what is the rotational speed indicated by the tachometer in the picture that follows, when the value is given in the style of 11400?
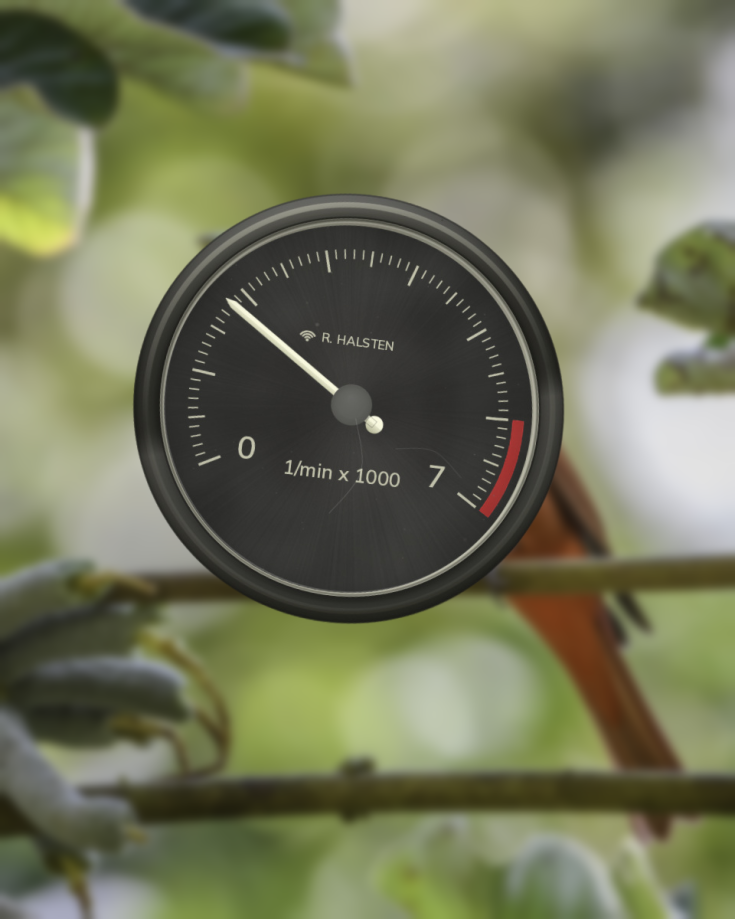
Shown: 1800
